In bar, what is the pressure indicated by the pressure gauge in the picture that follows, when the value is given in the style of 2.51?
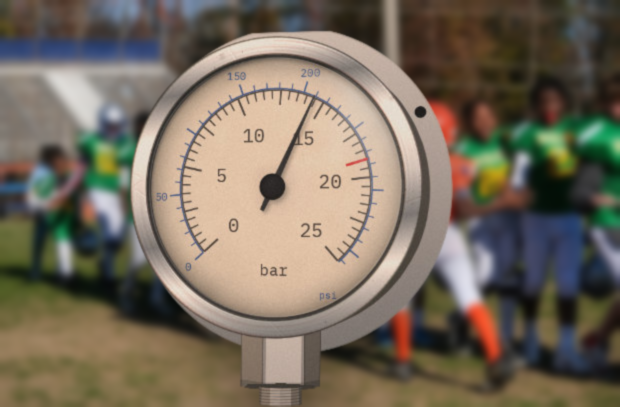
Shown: 14.5
